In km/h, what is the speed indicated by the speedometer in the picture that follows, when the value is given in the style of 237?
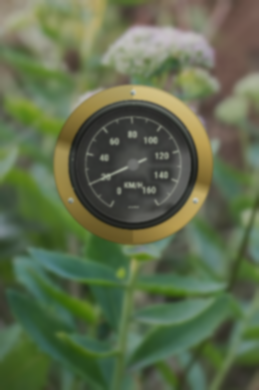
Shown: 20
